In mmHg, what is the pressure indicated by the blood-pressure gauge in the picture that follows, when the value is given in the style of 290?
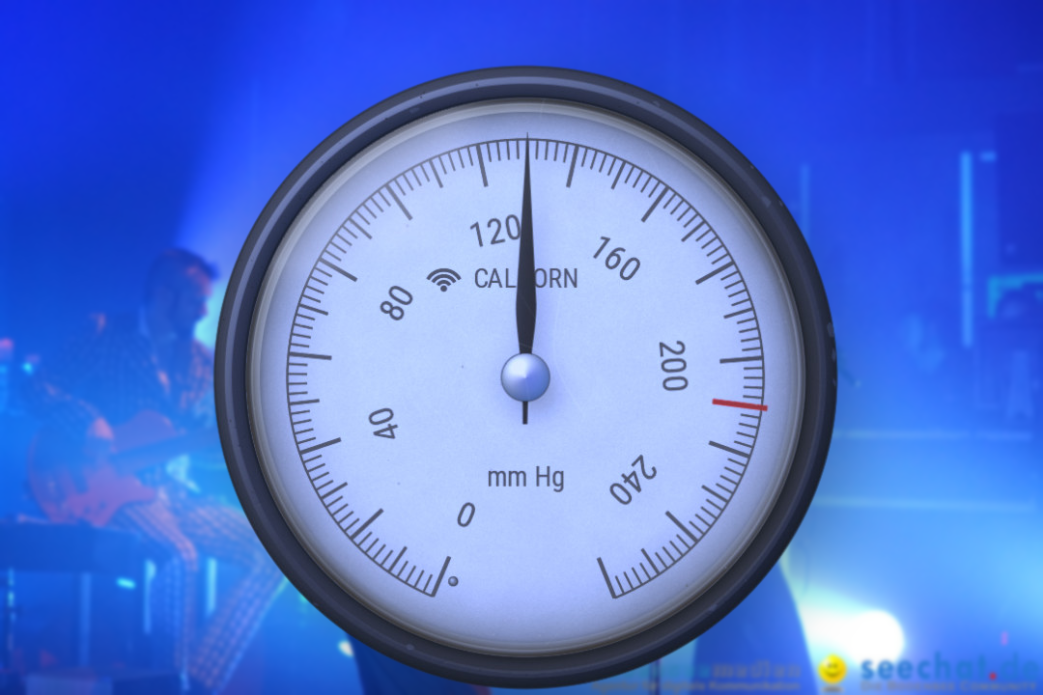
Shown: 130
